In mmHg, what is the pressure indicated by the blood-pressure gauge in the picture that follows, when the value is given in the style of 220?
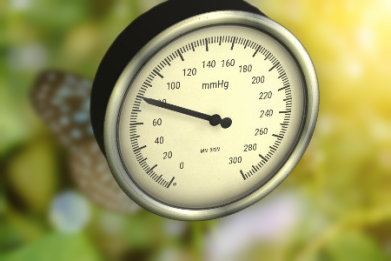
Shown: 80
